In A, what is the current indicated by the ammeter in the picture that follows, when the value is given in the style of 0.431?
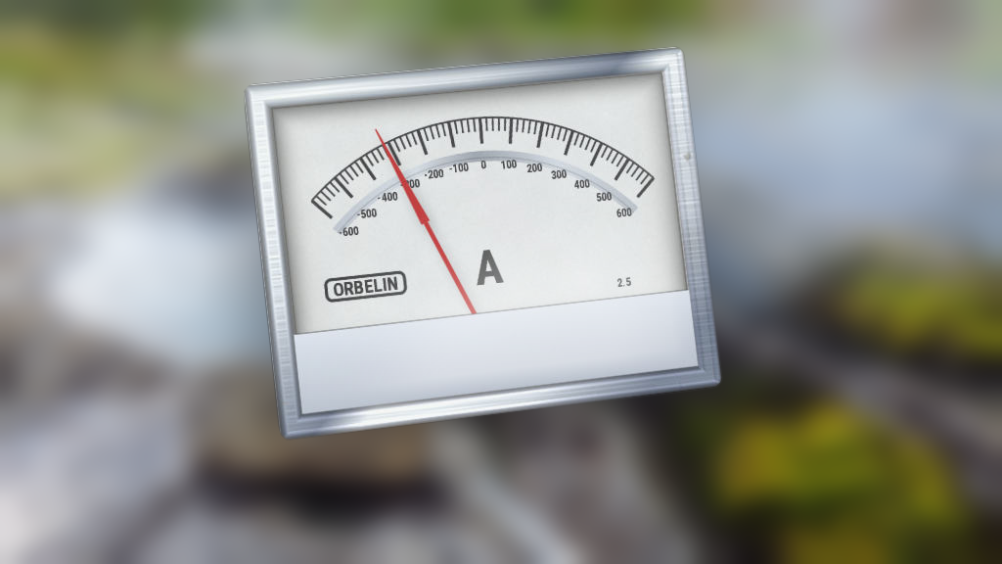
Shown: -320
